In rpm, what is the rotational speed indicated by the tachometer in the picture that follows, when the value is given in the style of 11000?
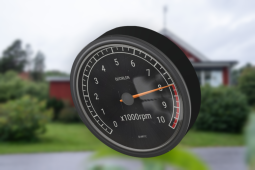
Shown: 8000
